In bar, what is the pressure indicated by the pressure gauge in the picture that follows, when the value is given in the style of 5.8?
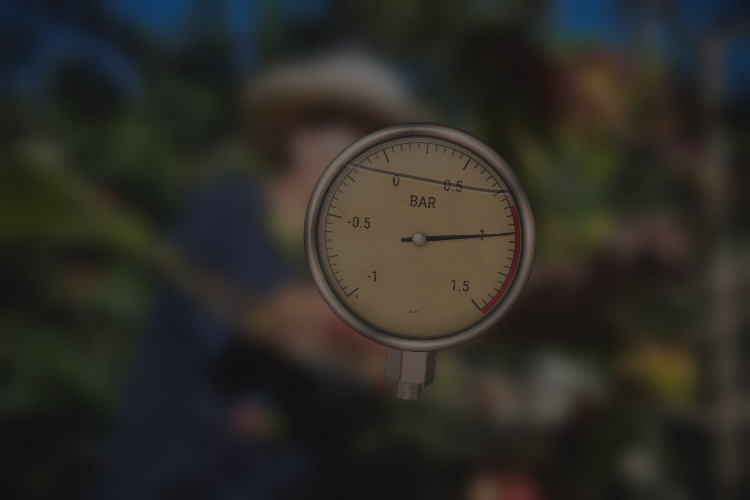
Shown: 1
